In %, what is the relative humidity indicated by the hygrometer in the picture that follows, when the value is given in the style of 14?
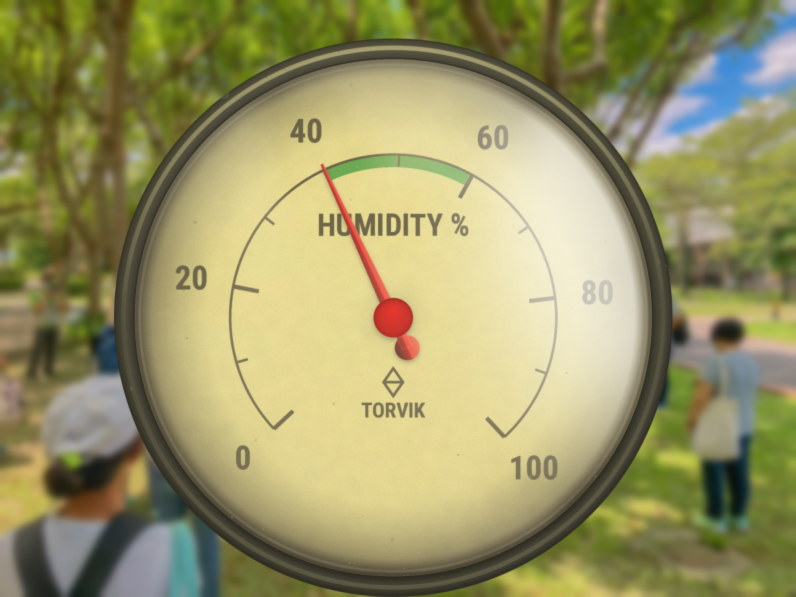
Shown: 40
